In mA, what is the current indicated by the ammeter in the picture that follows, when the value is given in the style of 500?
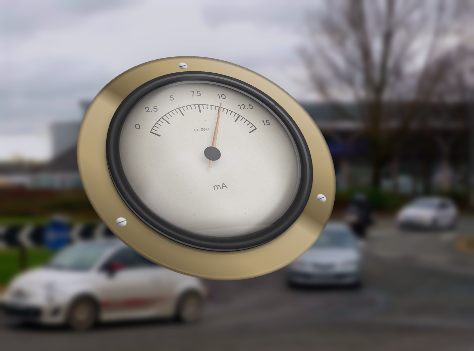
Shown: 10
